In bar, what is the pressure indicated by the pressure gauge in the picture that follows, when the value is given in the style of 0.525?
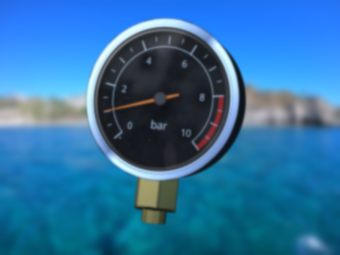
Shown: 1
